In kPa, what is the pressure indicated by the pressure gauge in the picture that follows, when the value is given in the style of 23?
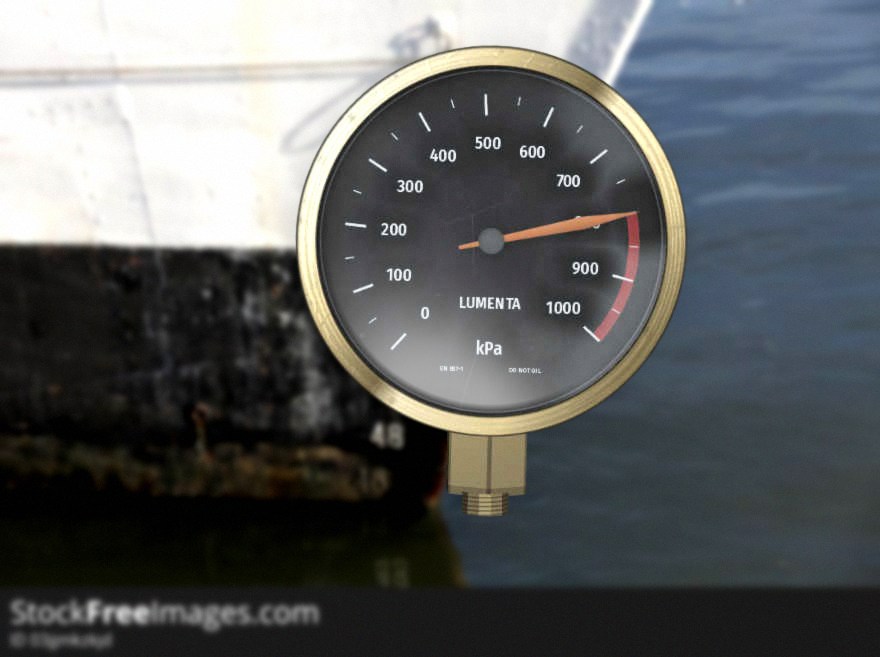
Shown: 800
